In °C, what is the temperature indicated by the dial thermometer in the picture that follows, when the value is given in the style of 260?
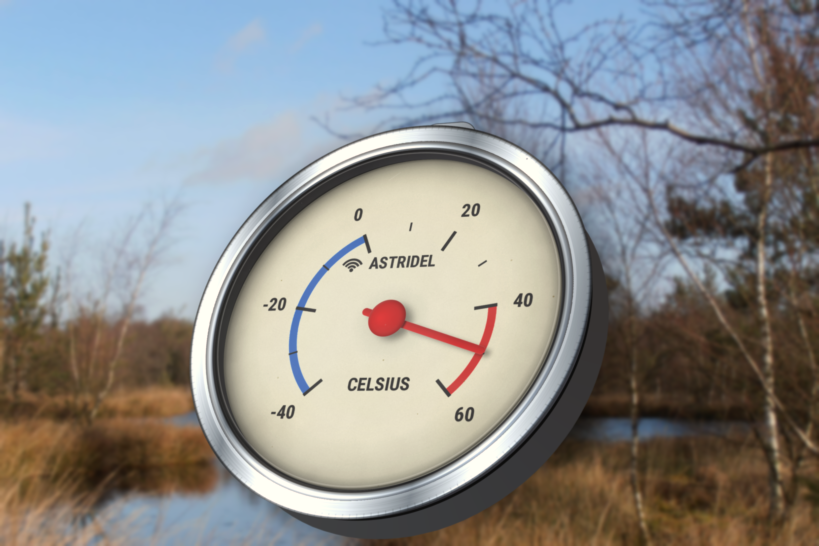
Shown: 50
